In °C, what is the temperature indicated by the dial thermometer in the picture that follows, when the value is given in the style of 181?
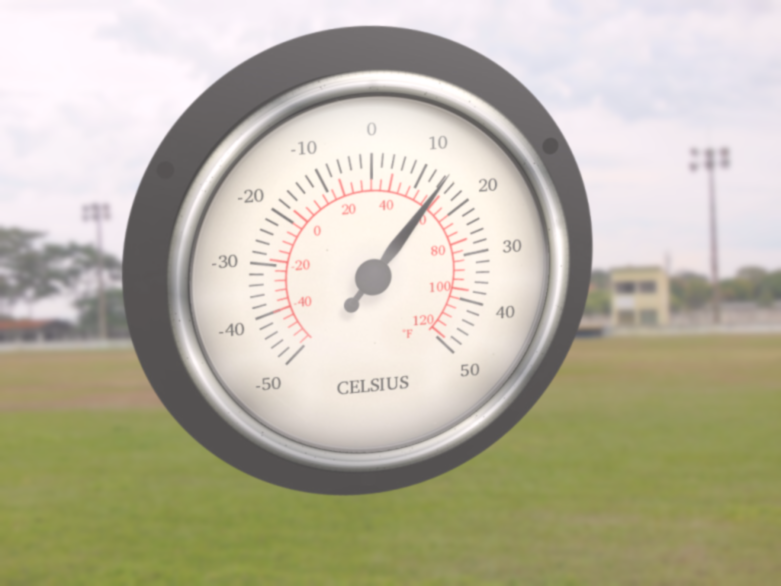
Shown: 14
